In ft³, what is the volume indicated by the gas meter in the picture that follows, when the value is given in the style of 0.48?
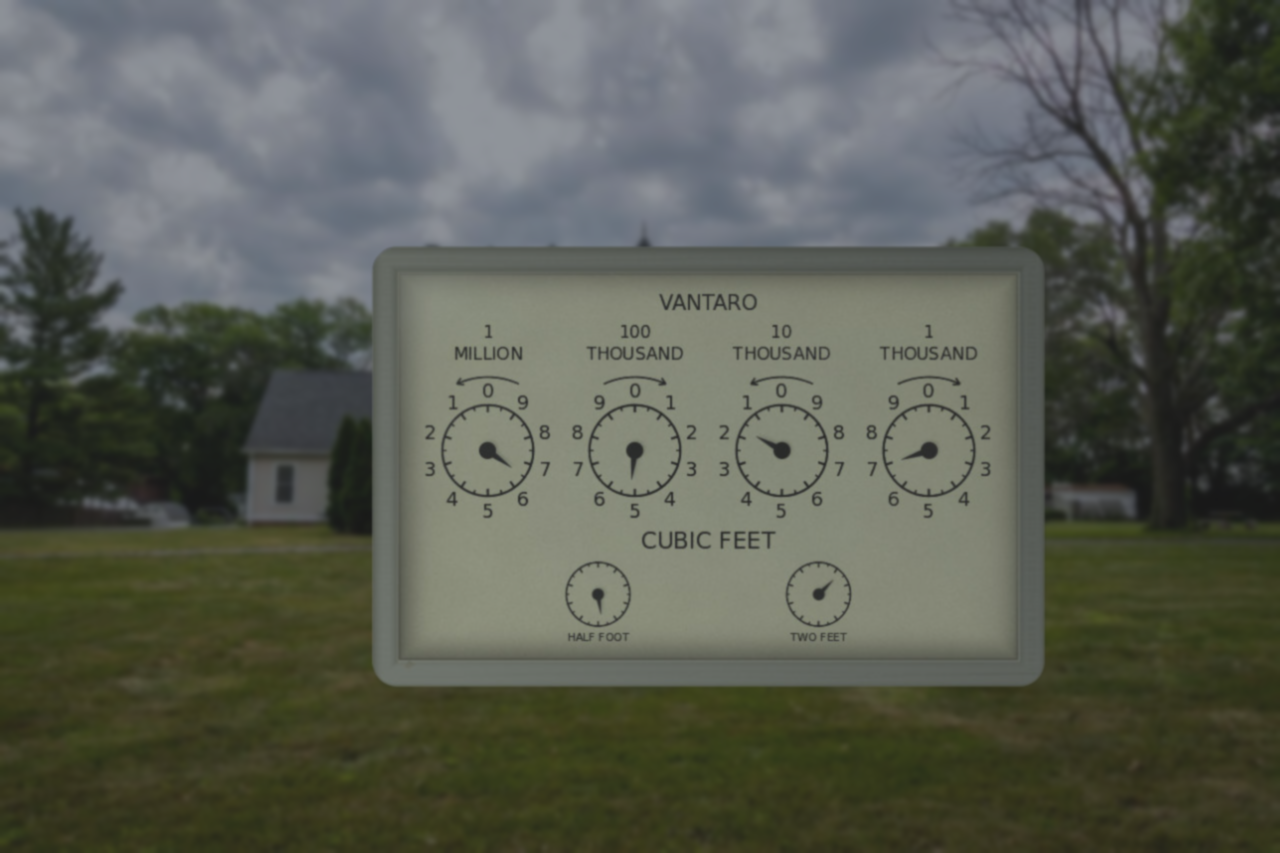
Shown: 651700
